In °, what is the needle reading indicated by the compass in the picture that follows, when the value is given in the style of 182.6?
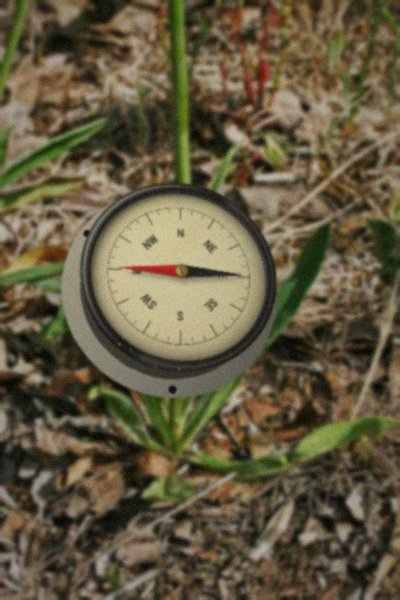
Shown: 270
